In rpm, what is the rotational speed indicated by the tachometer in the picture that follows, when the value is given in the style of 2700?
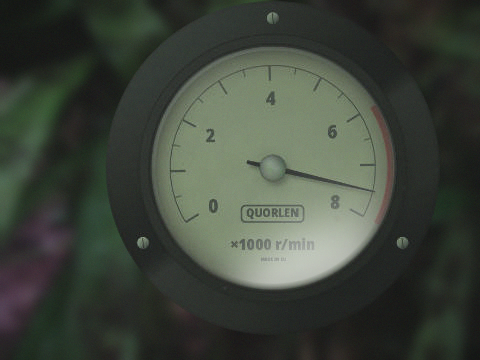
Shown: 7500
